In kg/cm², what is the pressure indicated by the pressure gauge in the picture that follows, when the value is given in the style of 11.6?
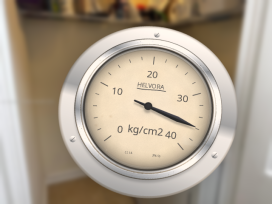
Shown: 36
